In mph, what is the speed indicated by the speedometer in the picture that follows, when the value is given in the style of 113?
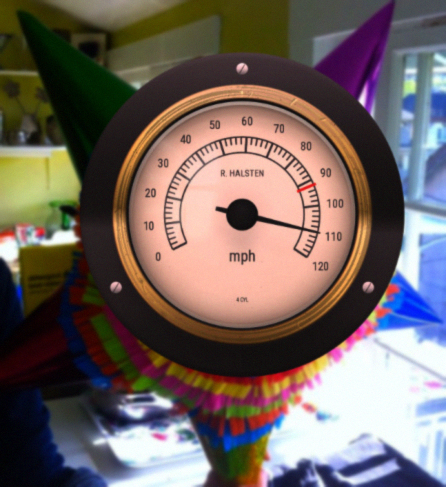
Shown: 110
